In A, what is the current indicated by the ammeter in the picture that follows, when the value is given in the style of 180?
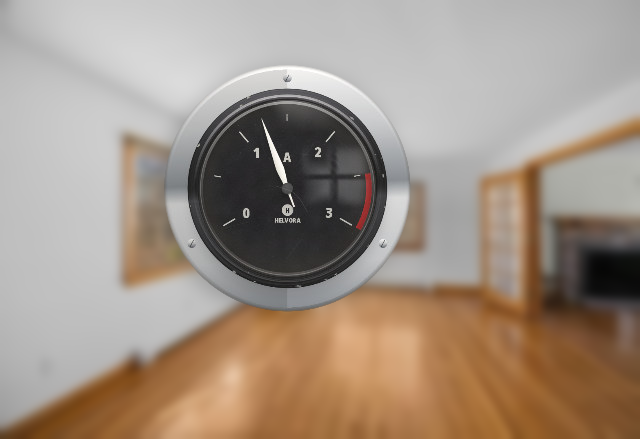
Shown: 1.25
